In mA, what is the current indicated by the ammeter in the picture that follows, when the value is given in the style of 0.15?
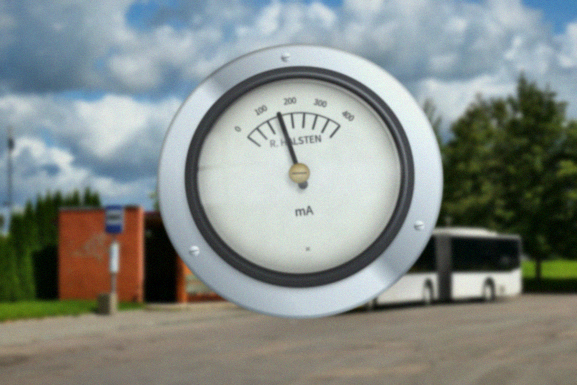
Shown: 150
